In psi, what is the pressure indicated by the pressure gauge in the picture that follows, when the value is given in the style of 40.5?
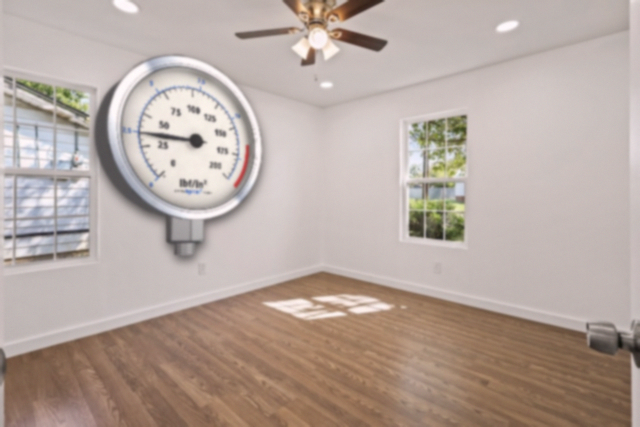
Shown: 35
